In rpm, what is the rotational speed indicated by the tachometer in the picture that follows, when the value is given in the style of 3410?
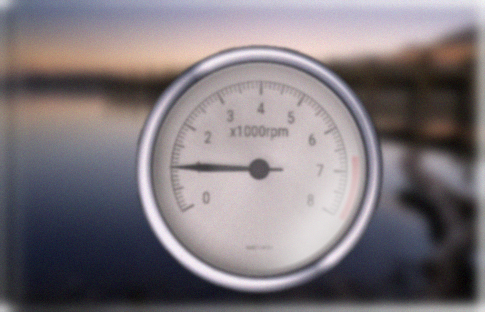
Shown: 1000
